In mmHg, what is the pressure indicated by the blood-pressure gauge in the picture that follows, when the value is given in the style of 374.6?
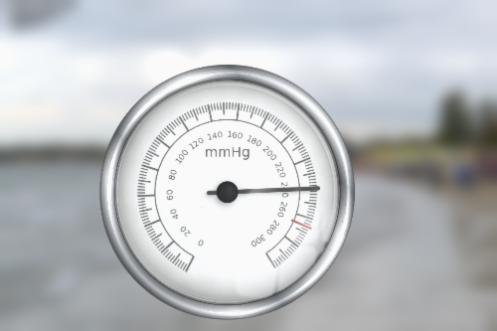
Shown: 240
